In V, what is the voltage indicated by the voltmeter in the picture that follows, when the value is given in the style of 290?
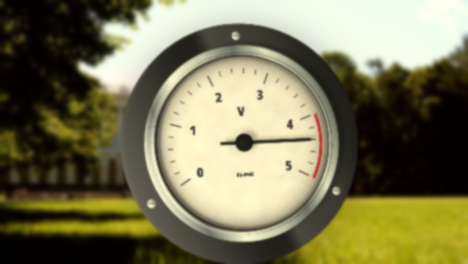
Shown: 4.4
